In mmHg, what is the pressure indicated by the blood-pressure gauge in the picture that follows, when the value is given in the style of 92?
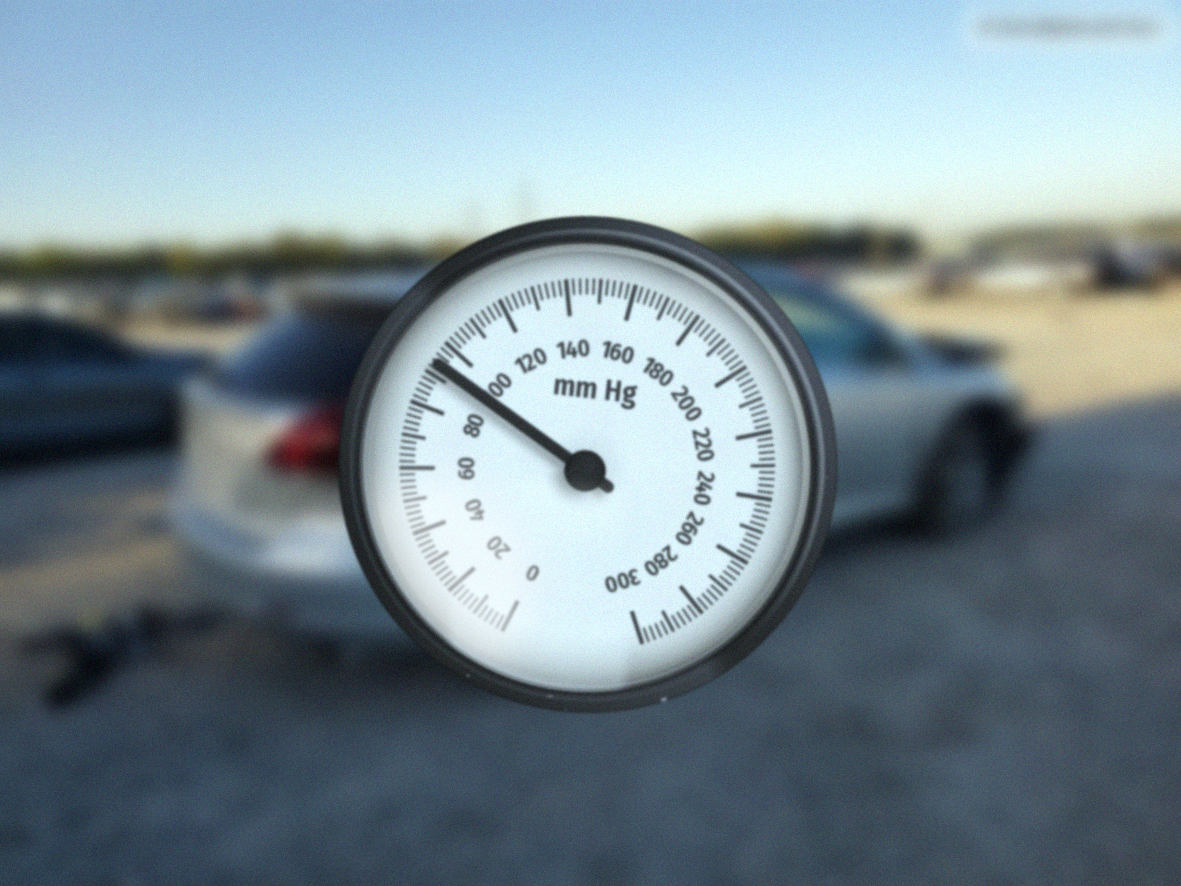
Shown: 94
